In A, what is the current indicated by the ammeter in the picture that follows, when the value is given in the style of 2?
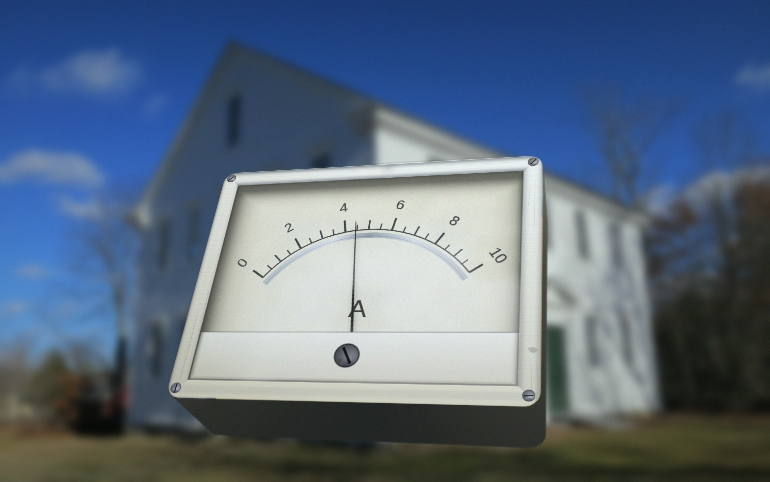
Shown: 4.5
